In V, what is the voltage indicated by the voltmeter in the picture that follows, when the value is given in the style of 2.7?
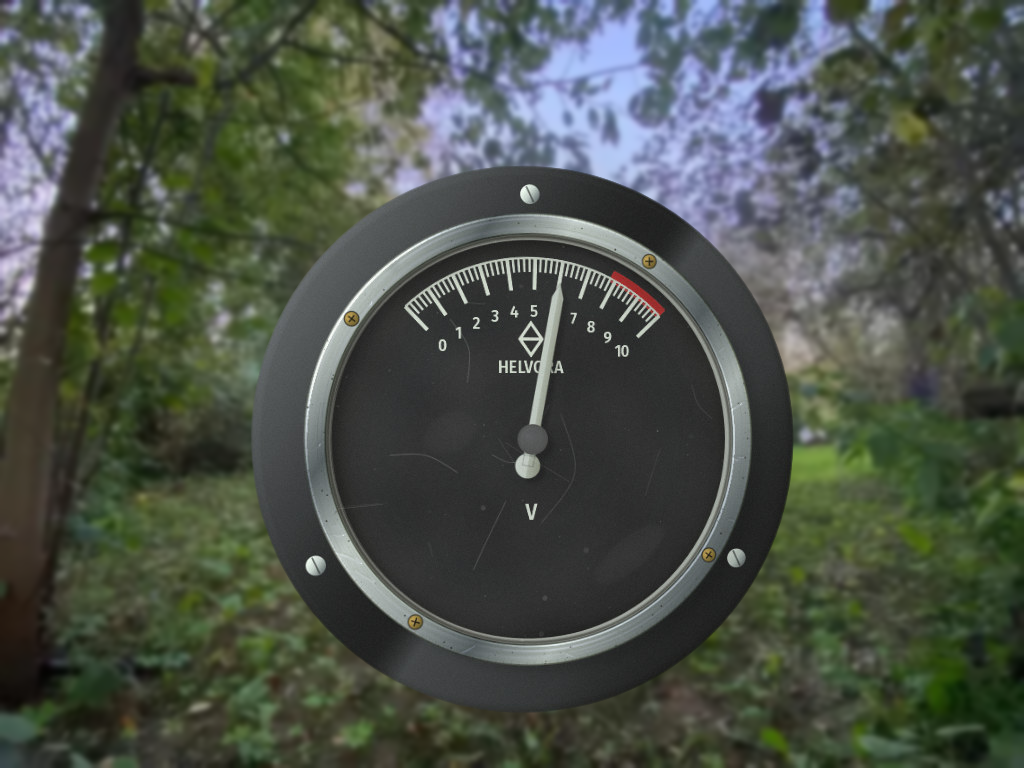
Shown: 6
